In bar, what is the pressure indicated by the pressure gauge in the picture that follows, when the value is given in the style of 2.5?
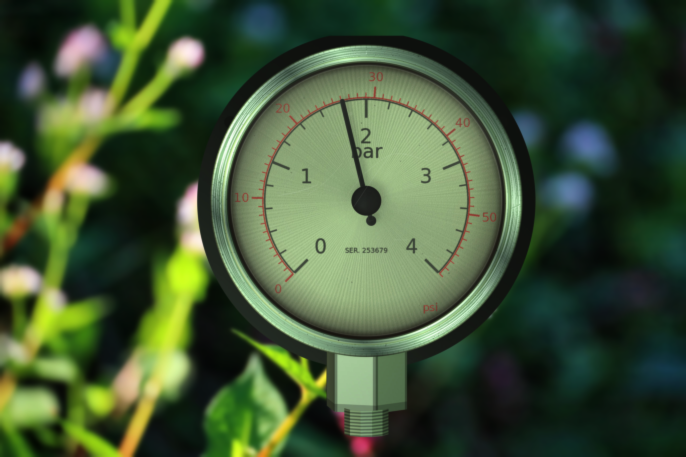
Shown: 1.8
